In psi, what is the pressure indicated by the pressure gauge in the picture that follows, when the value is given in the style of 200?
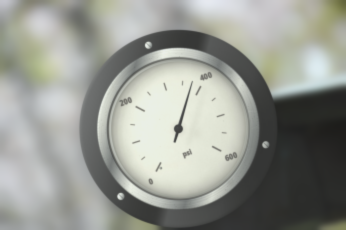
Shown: 375
